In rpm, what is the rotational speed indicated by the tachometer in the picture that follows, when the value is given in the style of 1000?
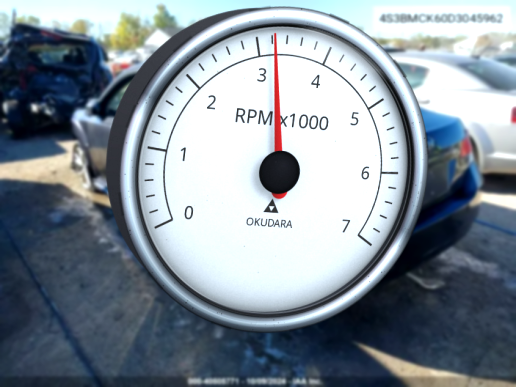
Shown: 3200
